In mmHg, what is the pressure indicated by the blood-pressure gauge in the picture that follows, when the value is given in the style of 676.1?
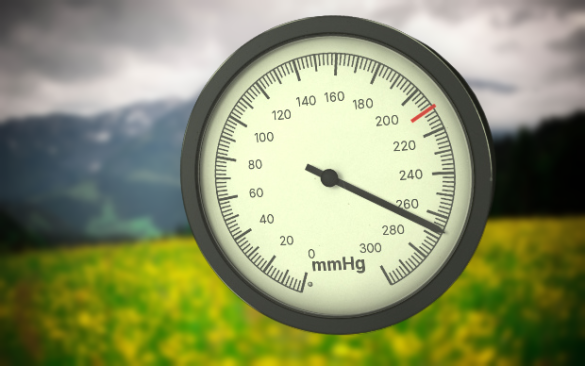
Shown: 266
